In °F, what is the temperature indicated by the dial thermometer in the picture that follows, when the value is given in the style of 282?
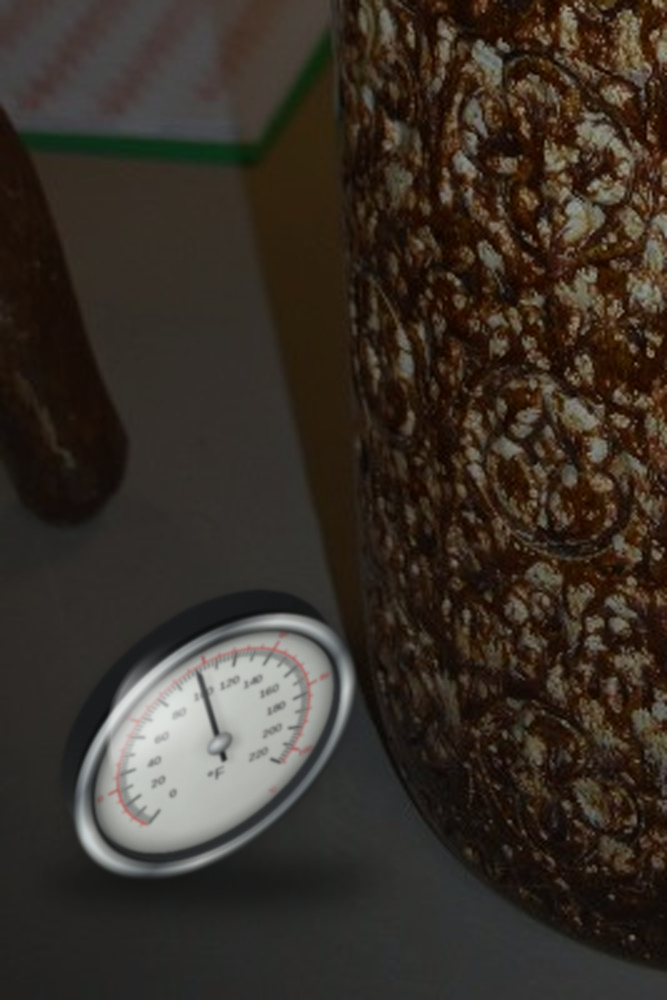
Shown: 100
